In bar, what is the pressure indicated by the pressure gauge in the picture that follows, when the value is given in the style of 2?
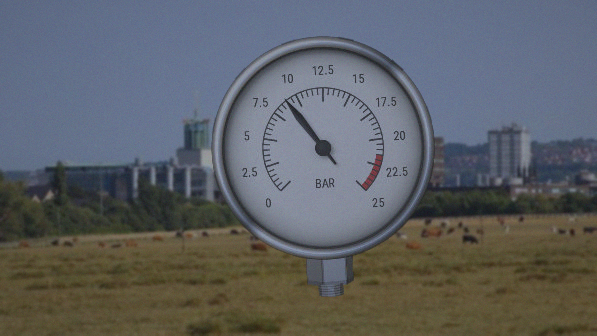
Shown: 9
